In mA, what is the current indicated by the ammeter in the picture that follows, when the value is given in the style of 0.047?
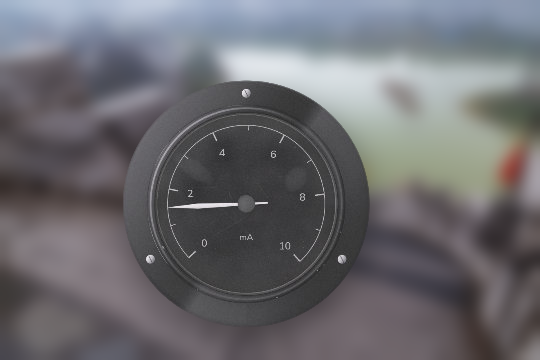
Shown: 1.5
